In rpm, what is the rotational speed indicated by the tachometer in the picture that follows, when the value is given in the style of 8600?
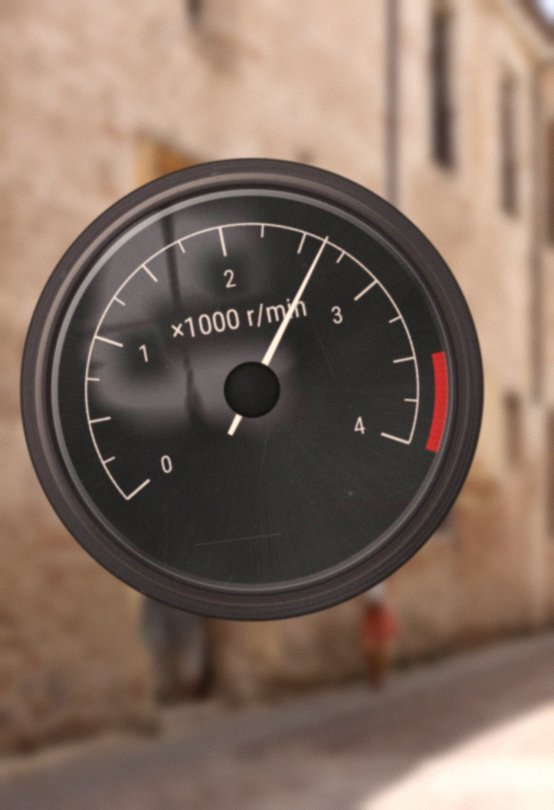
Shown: 2625
